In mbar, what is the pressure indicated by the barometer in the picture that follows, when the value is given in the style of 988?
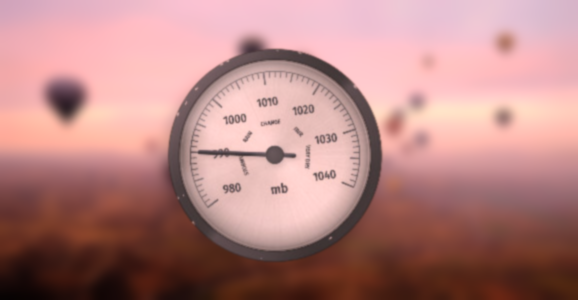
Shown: 990
